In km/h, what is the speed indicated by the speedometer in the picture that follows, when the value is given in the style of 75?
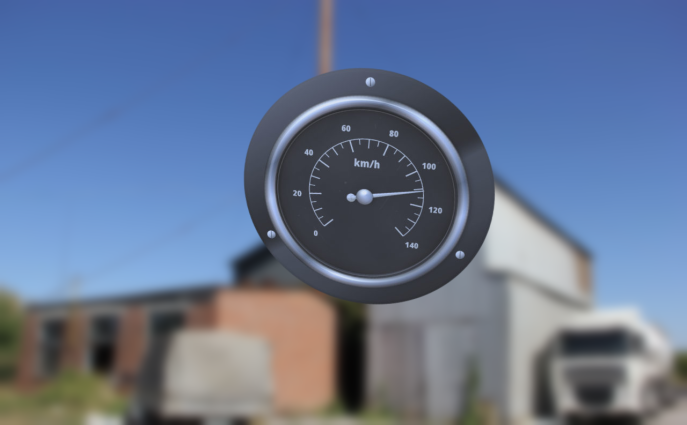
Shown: 110
